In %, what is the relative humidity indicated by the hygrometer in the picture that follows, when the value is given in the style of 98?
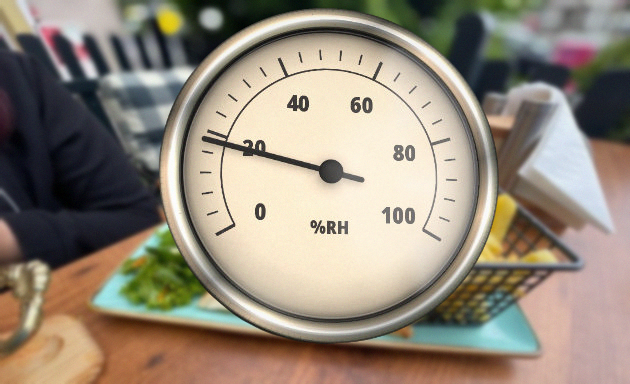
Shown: 18
